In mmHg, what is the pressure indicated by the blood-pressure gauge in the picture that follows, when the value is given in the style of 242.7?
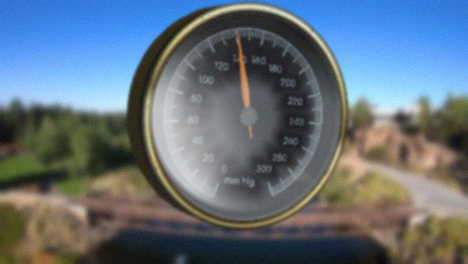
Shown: 140
